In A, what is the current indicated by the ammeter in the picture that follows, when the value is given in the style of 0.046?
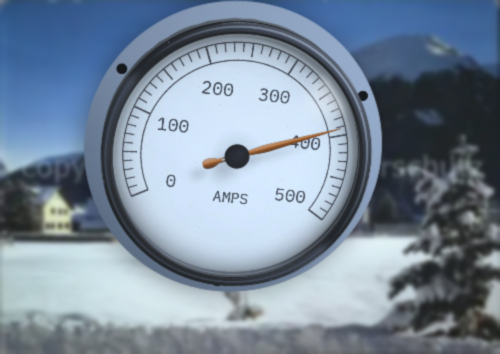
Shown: 390
